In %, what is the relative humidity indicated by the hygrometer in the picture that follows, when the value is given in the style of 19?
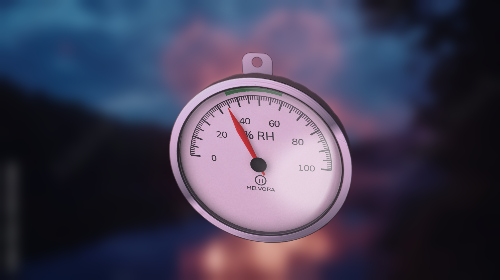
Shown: 35
